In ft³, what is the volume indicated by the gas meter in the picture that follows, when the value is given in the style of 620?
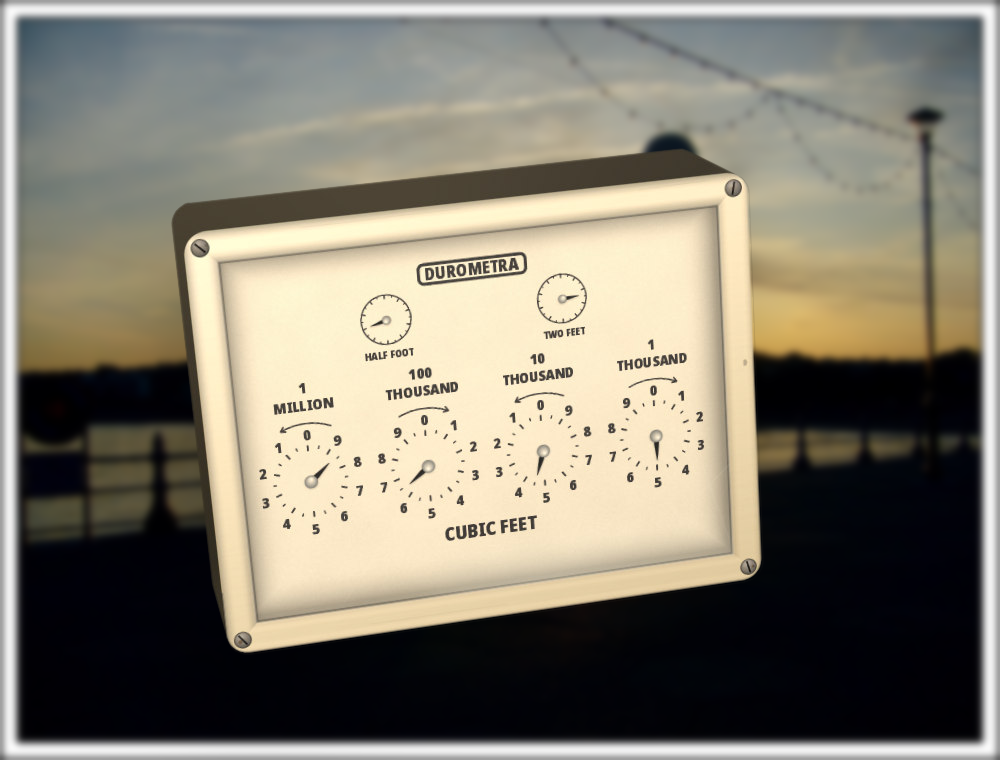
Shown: 864500
